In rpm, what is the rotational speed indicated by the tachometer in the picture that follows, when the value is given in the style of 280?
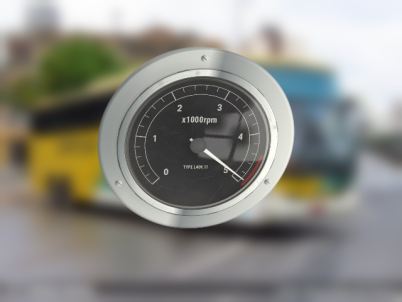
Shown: 4900
